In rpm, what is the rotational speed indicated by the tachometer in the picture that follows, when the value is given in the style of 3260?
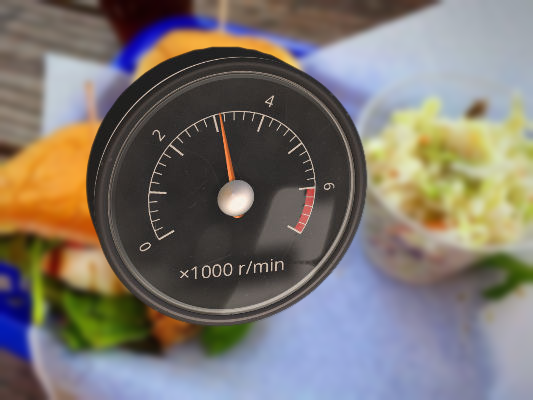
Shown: 3100
